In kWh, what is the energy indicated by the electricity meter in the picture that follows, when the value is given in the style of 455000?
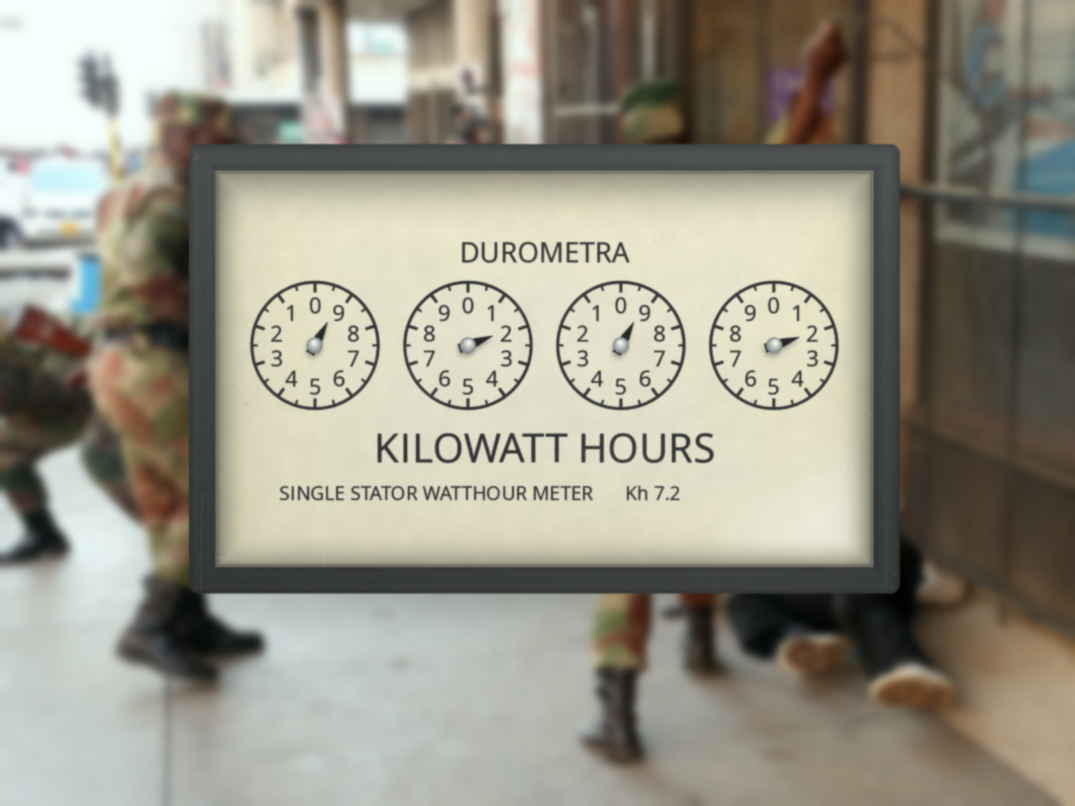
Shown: 9192
